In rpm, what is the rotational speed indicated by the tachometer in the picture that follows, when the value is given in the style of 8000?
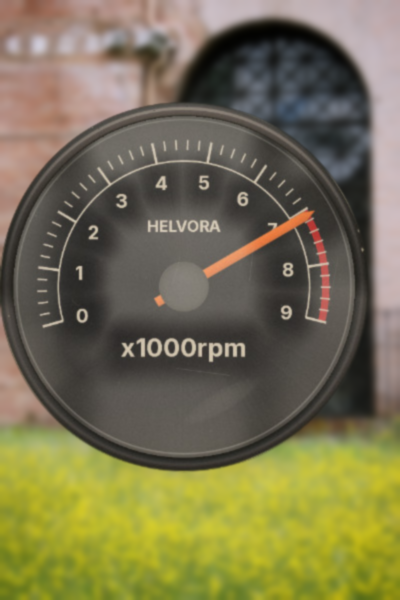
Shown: 7100
